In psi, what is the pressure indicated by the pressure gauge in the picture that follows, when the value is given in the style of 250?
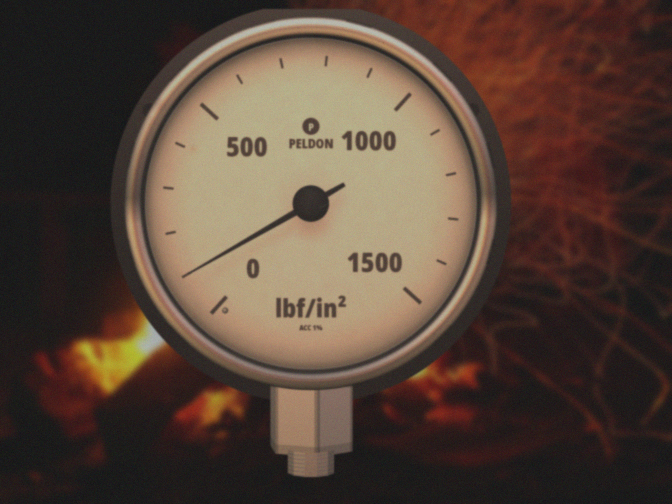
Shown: 100
